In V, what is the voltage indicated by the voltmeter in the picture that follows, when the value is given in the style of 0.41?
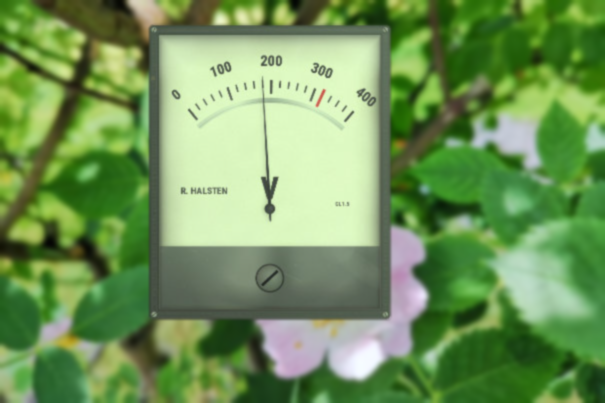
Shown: 180
